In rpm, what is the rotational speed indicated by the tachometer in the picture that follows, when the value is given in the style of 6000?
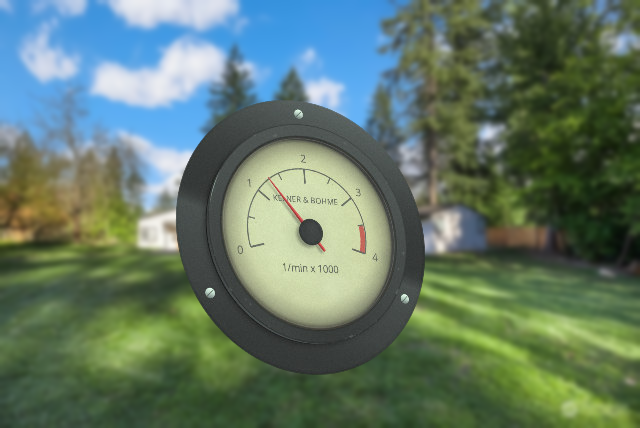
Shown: 1250
